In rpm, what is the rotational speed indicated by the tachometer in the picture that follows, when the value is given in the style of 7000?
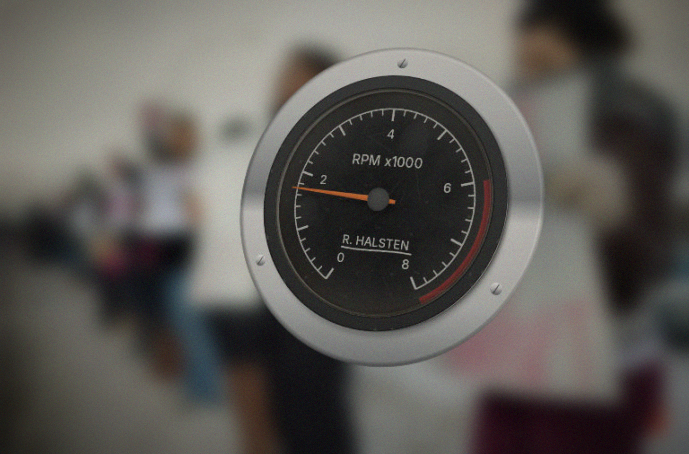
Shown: 1700
